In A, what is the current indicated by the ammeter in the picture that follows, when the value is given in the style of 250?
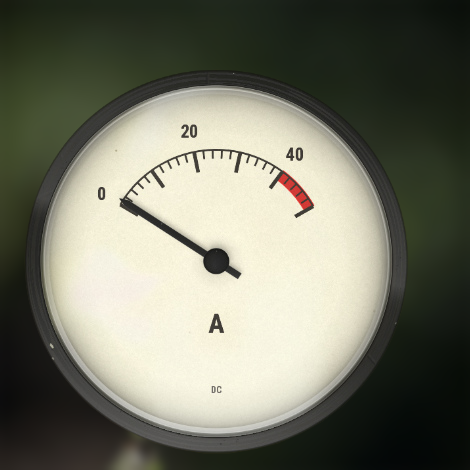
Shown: 1
